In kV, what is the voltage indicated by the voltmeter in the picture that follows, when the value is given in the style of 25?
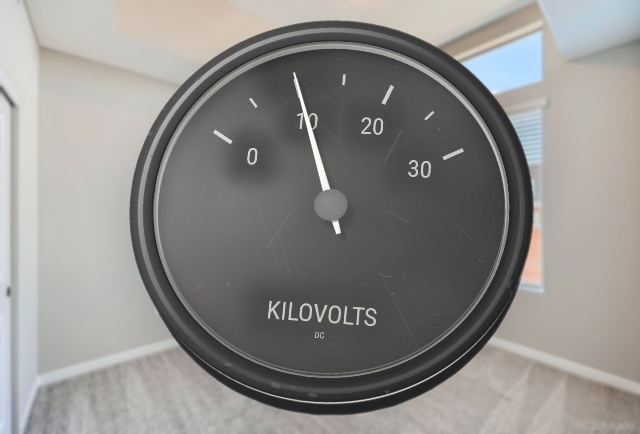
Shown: 10
